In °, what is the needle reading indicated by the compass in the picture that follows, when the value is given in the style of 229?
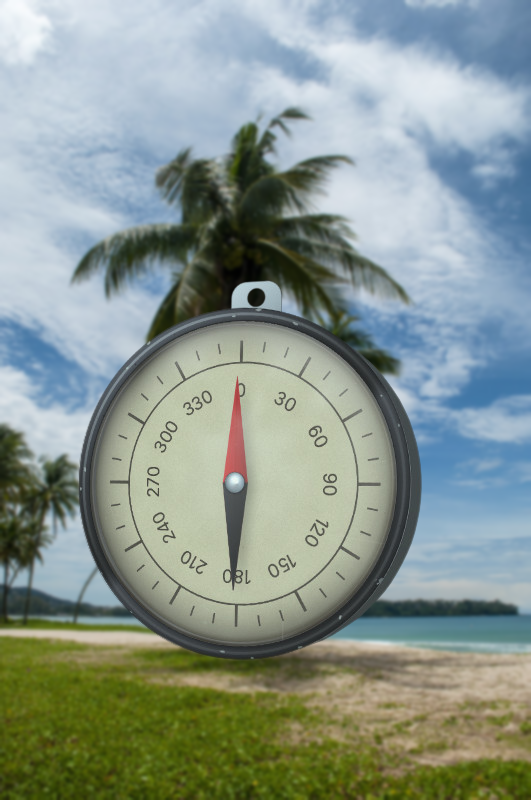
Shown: 0
